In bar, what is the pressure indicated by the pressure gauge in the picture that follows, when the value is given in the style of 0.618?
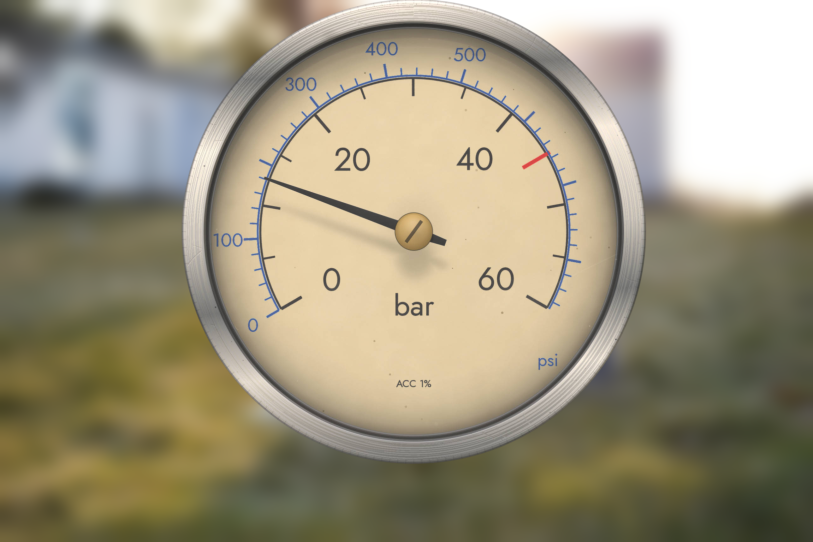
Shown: 12.5
